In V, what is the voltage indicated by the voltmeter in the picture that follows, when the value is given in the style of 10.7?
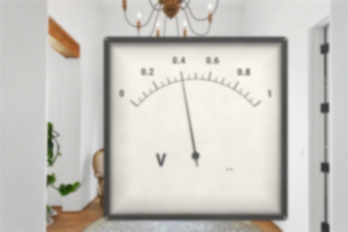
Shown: 0.4
